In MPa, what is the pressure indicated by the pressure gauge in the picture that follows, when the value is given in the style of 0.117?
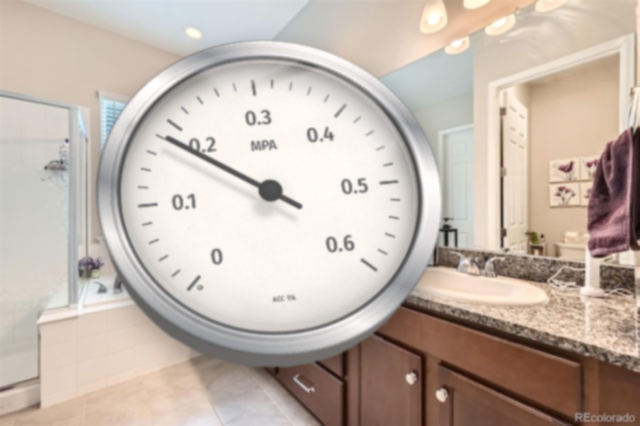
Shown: 0.18
